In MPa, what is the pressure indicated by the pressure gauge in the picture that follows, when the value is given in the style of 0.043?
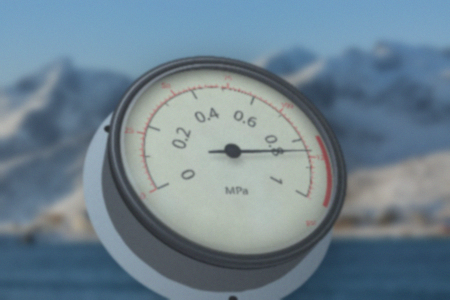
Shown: 0.85
